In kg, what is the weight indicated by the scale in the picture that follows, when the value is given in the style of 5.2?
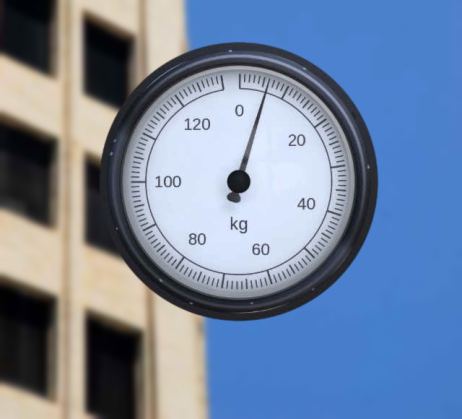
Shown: 6
